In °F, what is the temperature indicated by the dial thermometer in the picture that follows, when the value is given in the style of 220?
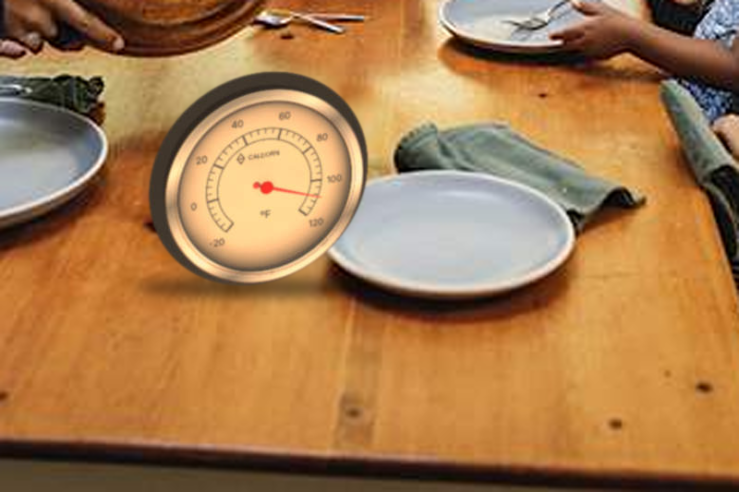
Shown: 108
